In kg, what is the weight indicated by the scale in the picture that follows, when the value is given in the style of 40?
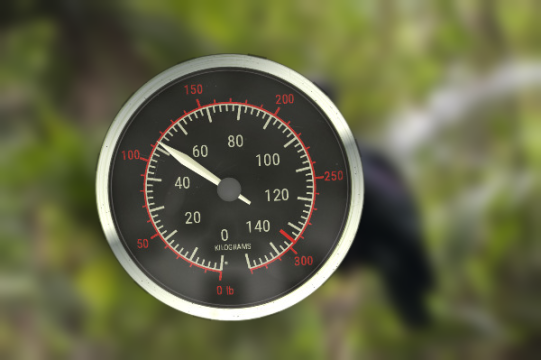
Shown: 52
